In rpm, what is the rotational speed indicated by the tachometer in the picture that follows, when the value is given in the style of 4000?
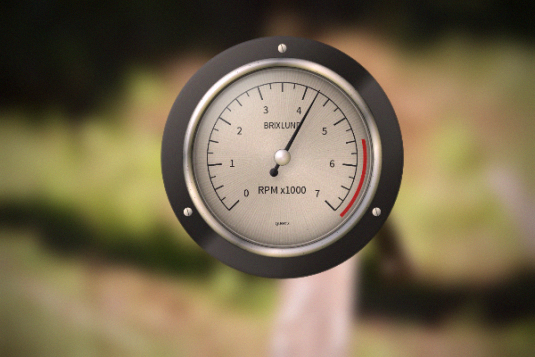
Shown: 4250
